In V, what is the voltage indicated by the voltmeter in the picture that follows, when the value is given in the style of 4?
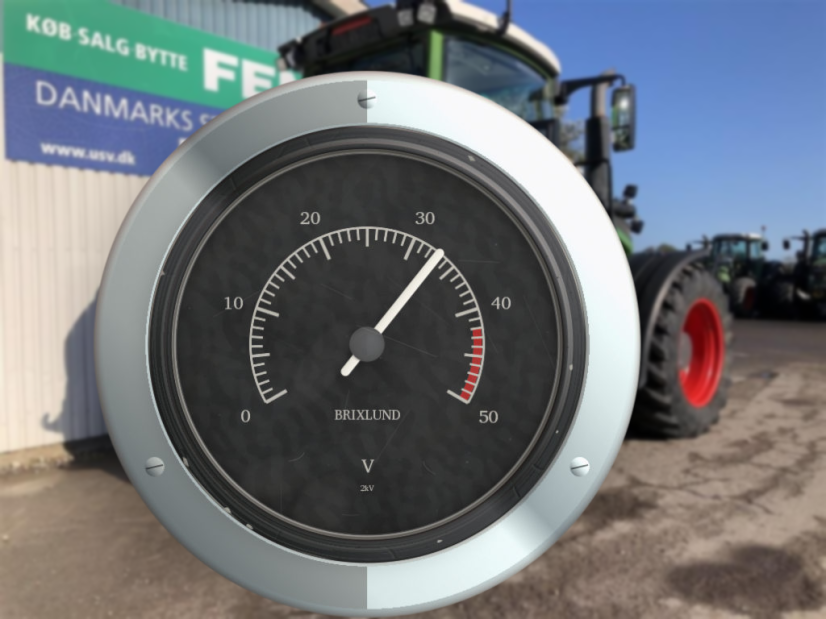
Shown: 33
